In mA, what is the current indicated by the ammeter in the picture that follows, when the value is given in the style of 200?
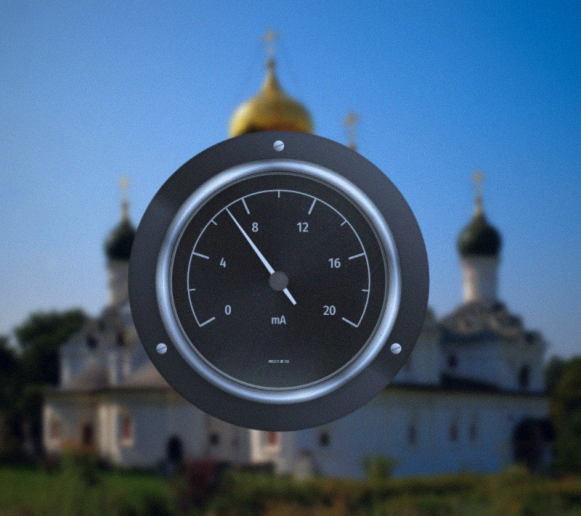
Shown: 7
